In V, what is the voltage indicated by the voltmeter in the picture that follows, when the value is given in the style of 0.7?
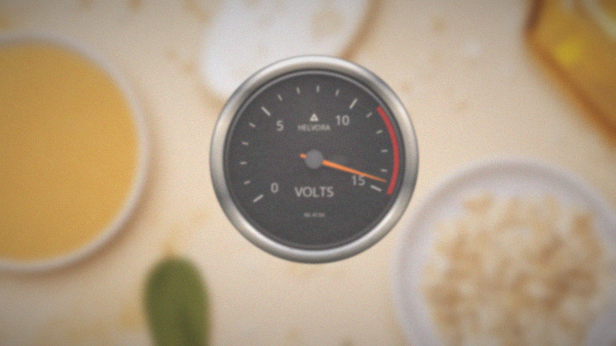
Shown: 14.5
